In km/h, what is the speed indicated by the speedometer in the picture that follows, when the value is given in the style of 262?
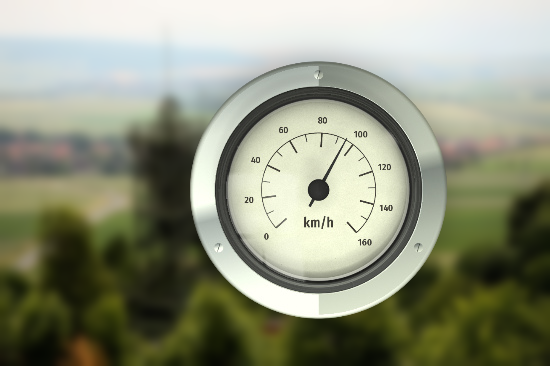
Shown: 95
